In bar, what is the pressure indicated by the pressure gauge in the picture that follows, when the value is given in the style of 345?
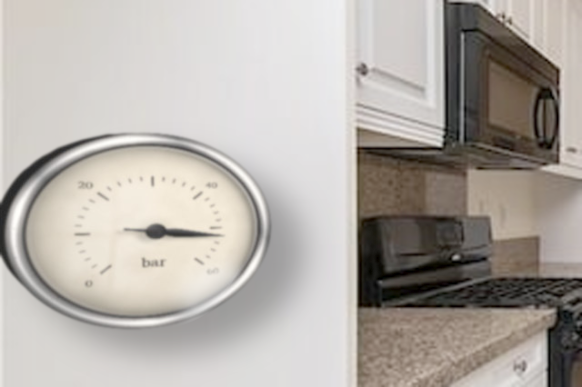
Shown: 52
